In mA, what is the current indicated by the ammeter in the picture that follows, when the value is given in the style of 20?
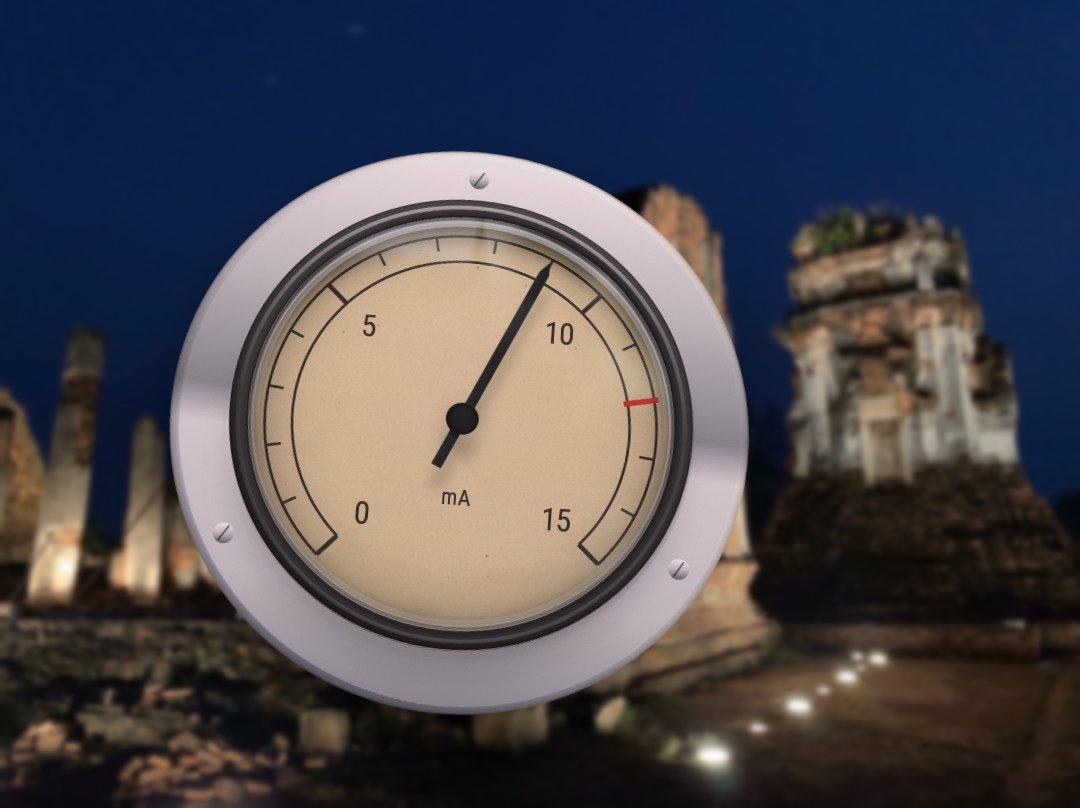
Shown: 9
